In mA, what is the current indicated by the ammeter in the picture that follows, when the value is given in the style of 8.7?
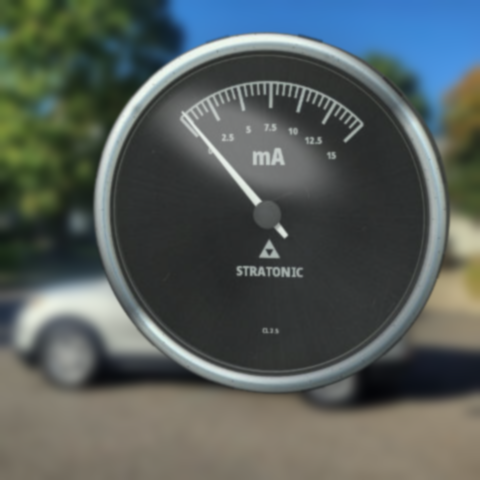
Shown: 0.5
